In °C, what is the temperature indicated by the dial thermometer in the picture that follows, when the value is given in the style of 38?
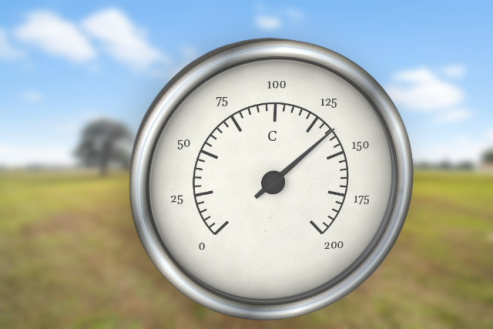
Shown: 135
